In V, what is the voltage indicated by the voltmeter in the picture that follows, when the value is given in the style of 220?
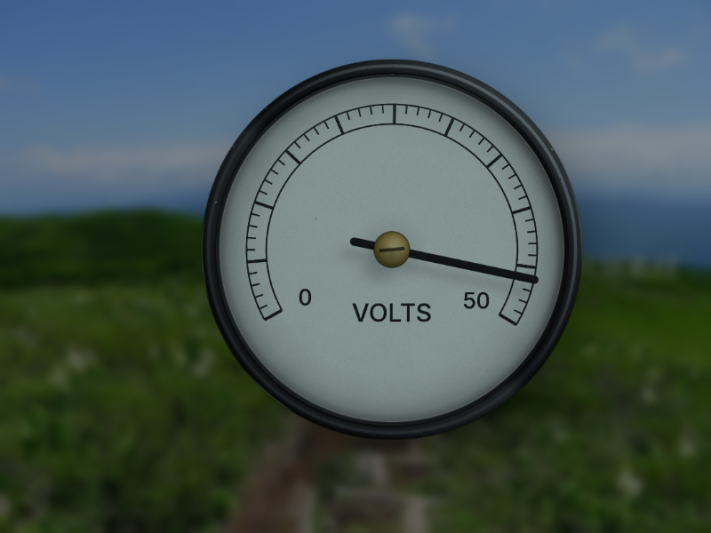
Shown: 46
